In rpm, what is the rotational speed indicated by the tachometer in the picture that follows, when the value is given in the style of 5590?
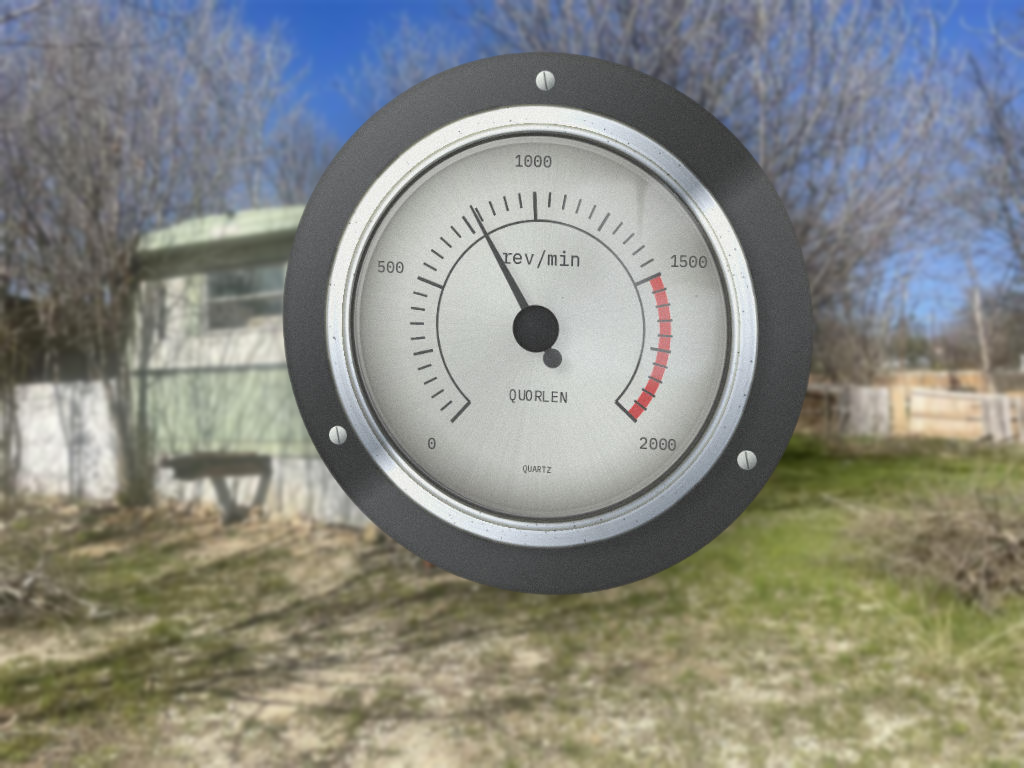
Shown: 800
